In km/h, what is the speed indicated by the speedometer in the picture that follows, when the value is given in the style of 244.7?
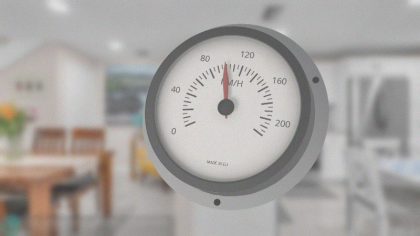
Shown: 100
